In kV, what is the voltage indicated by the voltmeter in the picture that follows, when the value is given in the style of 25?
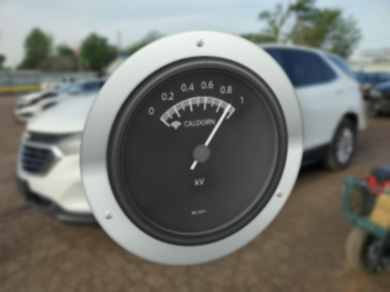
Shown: 0.9
